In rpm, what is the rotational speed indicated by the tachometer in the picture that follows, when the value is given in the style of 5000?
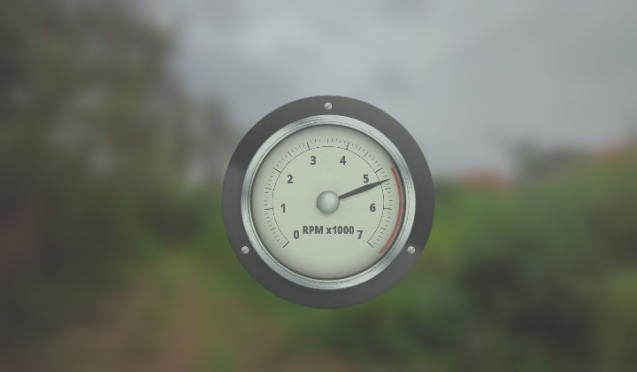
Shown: 5300
